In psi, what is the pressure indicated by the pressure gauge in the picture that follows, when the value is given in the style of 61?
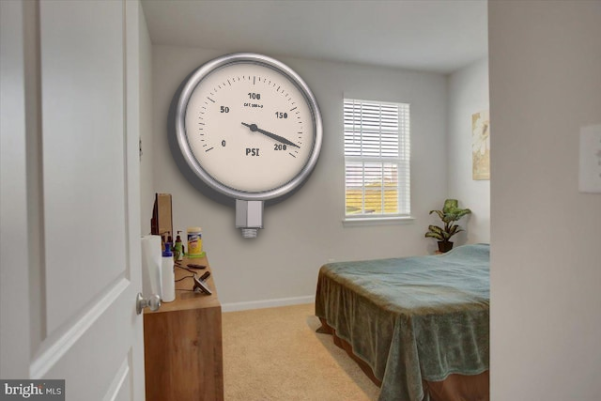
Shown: 190
